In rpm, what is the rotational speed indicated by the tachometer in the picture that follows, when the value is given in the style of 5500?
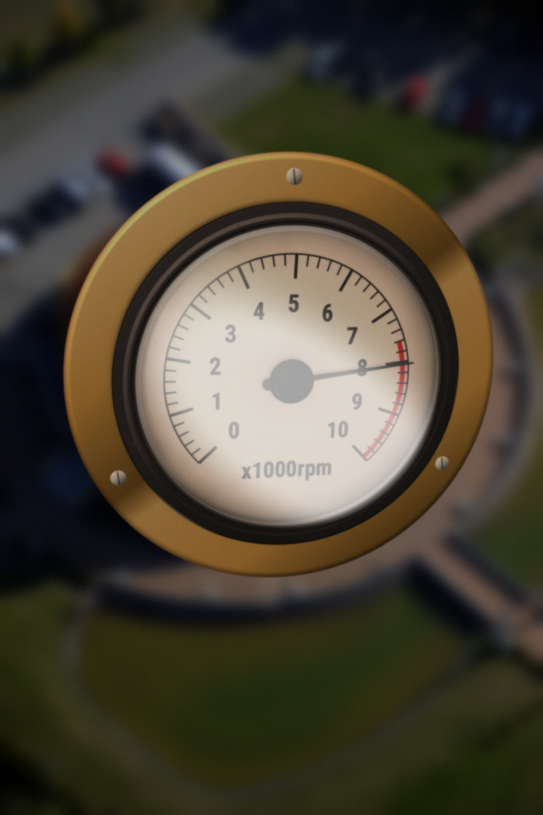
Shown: 8000
